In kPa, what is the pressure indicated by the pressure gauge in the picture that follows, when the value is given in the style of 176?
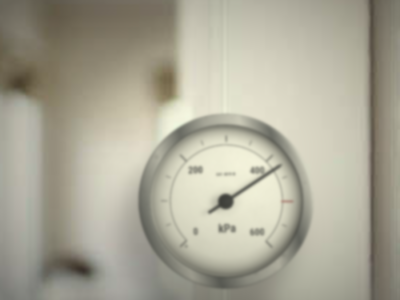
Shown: 425
